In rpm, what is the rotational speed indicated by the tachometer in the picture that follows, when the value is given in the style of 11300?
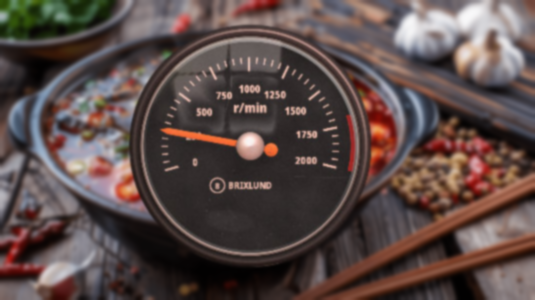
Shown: 250
